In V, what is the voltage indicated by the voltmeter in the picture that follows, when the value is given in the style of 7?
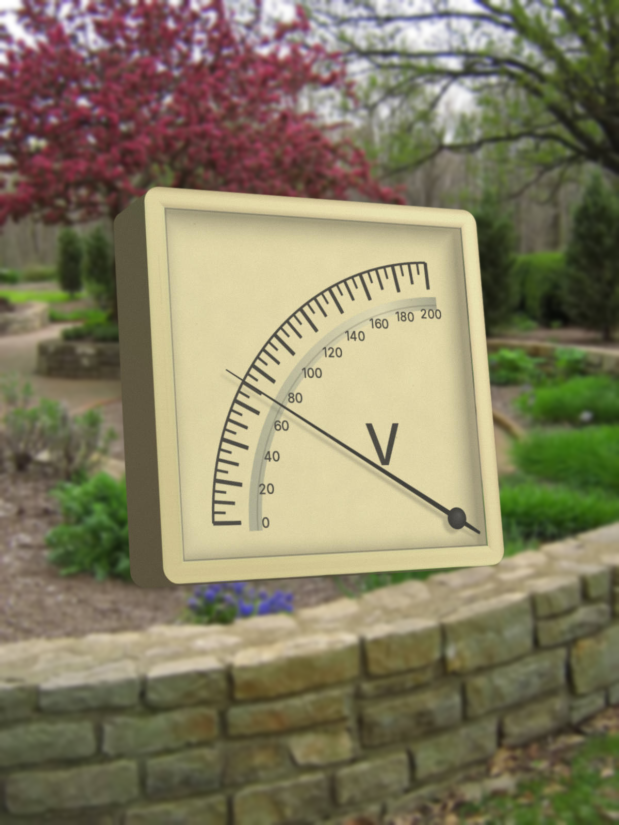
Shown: 70
